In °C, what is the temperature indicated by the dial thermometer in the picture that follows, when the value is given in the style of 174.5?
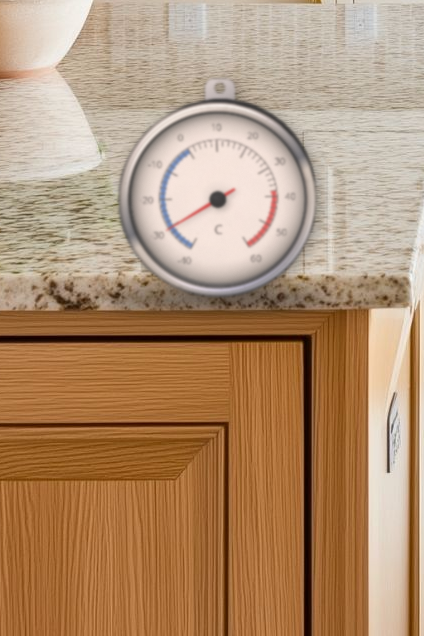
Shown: -30
